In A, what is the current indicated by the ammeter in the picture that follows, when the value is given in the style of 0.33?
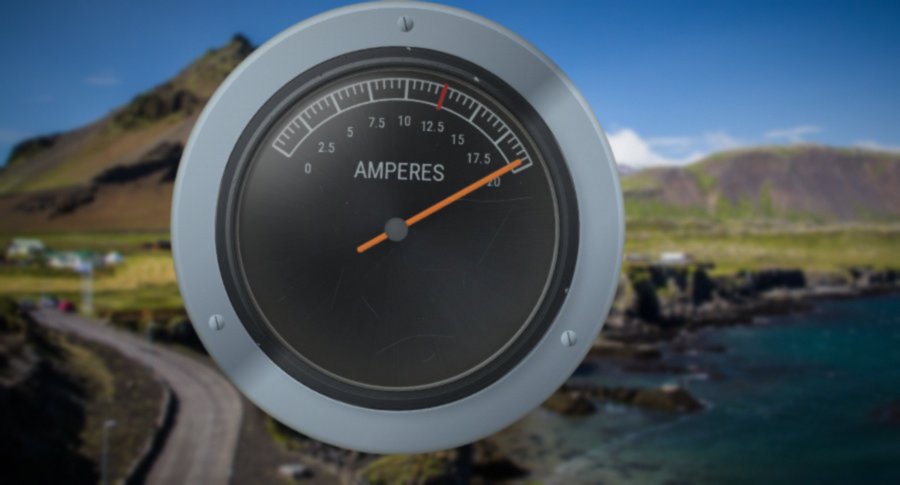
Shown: 19.5
